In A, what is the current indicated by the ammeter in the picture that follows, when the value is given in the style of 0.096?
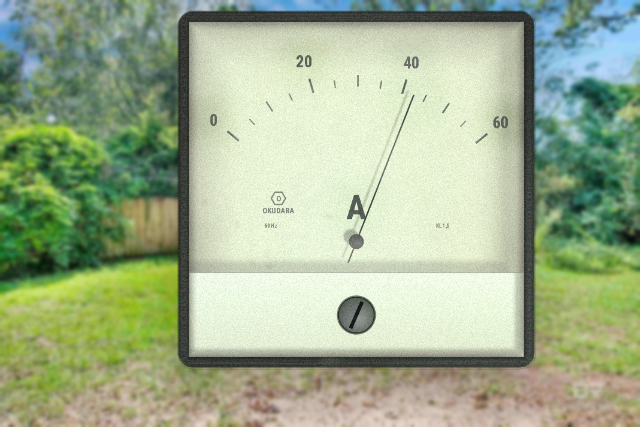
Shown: 42.5
